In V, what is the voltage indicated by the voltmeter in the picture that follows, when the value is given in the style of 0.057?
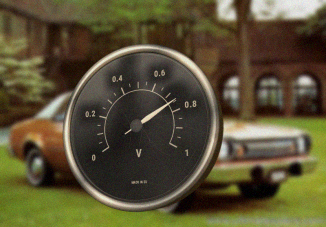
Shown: 0.75
